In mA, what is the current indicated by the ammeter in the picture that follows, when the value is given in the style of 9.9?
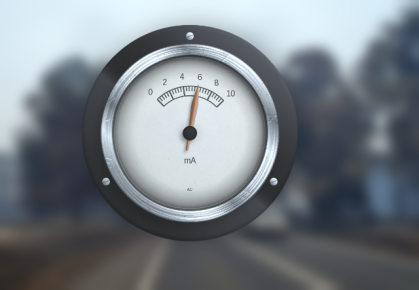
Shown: 6
